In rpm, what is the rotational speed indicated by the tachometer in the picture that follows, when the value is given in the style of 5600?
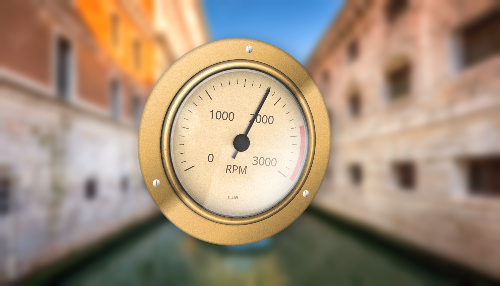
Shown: 1800
